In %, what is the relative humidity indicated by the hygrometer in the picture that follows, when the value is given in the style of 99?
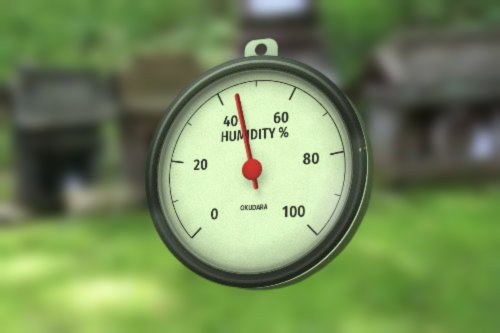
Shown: 45
